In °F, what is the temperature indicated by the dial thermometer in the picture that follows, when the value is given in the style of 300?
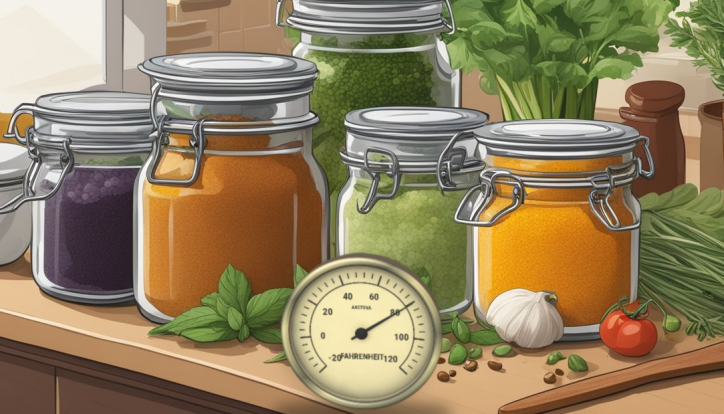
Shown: 80
